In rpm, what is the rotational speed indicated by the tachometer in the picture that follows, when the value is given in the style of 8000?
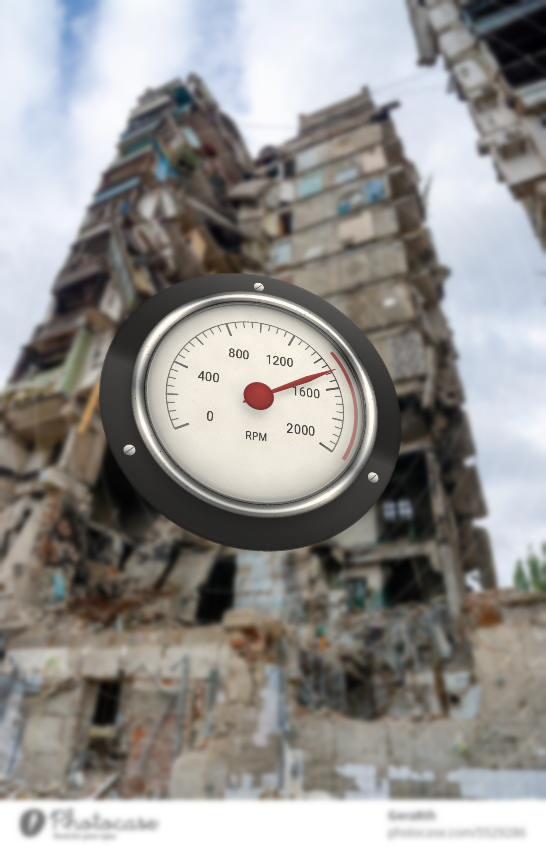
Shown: 1500
